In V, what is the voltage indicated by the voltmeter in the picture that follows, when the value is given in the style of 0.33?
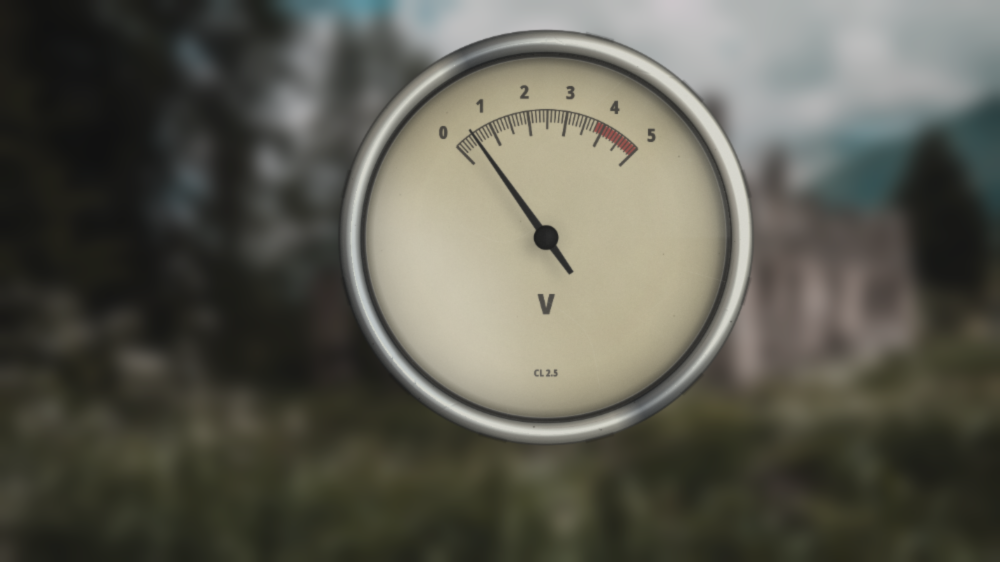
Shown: 0.5
